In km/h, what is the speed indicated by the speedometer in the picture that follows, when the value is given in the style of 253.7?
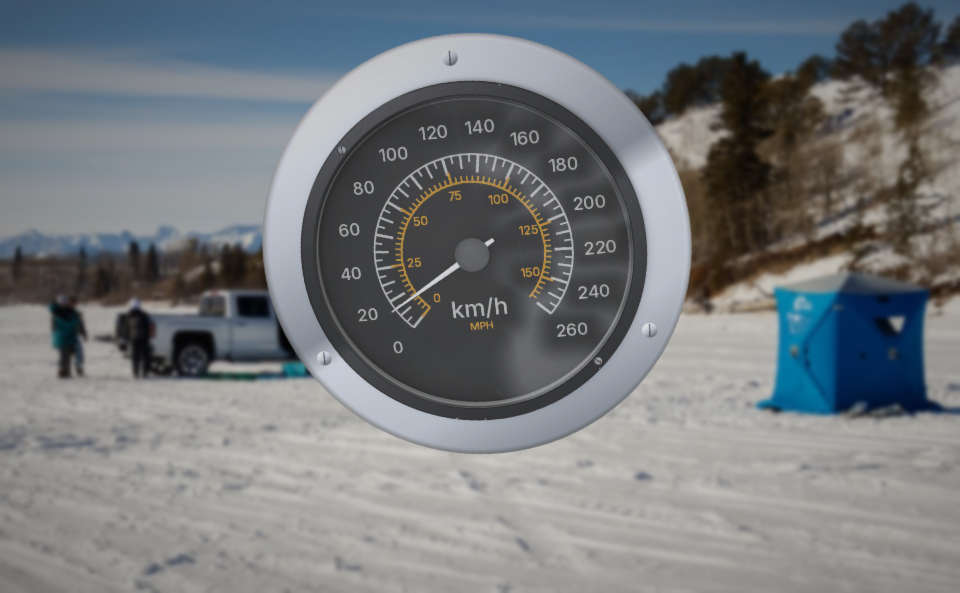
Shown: 15
